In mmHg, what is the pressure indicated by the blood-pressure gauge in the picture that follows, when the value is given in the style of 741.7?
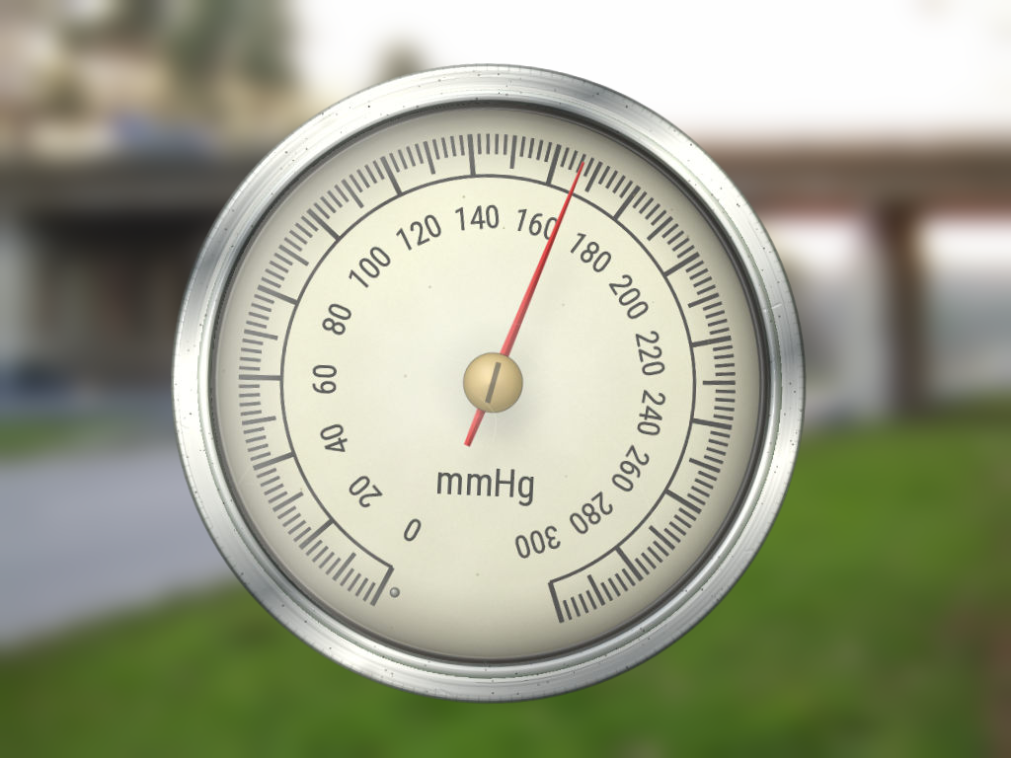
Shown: 166
